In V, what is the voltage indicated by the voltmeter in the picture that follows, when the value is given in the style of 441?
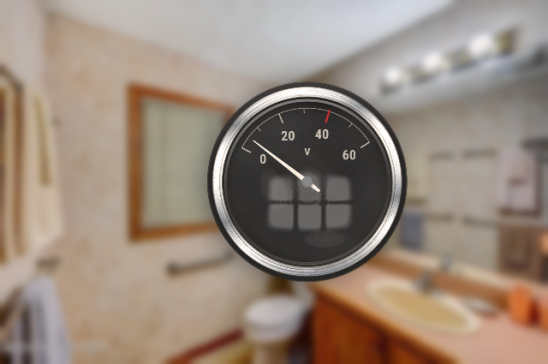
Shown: 5
